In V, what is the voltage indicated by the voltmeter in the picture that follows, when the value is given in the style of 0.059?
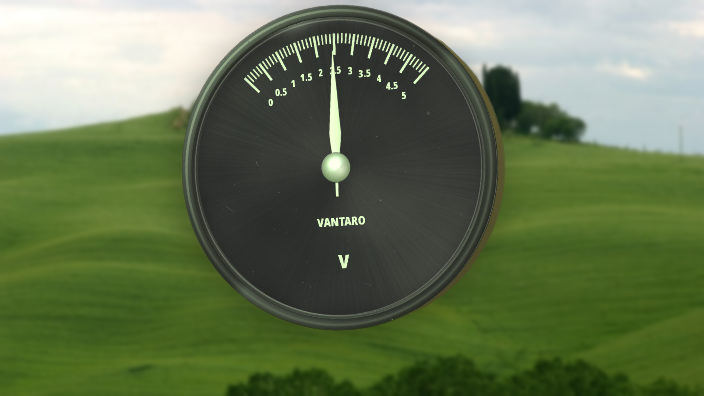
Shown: 2.5
